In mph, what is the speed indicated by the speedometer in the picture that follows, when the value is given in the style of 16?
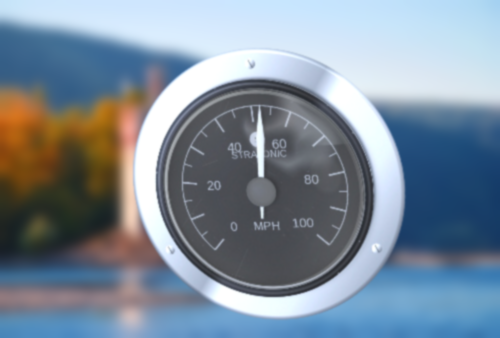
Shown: 52.5
